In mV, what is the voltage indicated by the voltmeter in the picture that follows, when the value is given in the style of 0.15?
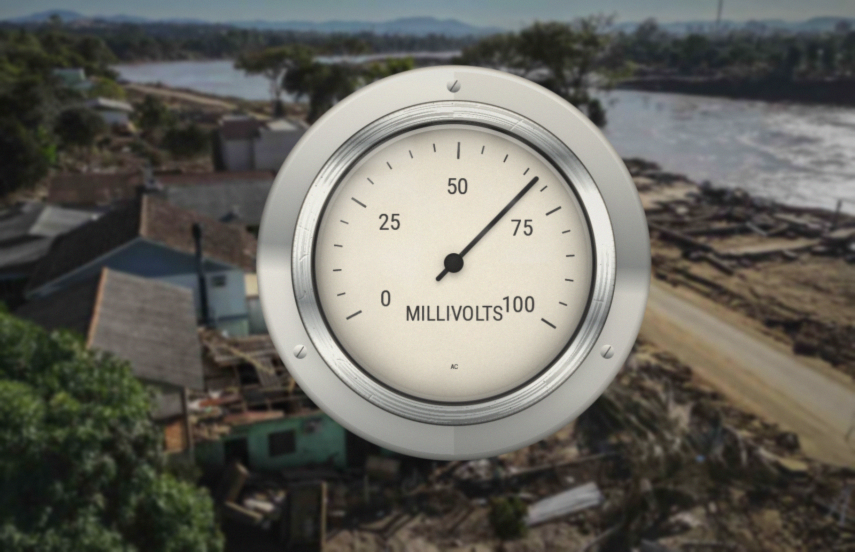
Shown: 67.5
